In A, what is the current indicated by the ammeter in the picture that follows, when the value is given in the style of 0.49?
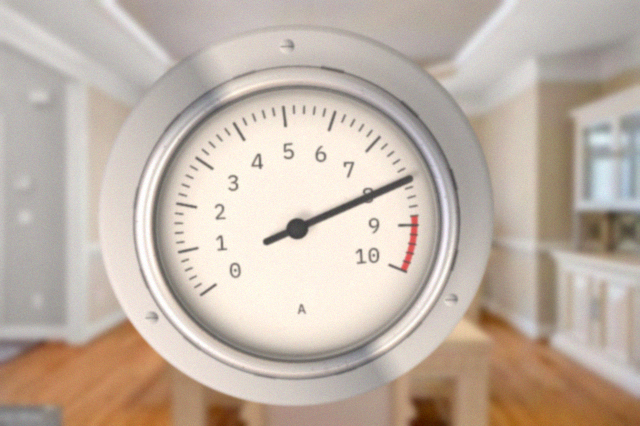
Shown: 8
